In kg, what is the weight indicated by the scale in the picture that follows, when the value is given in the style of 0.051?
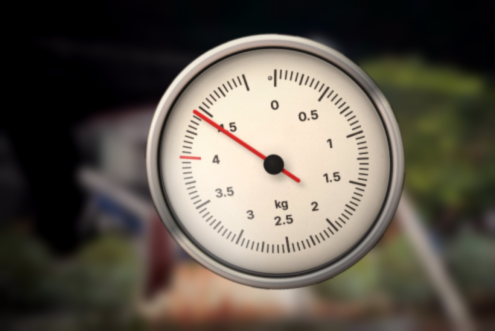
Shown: 4.45
